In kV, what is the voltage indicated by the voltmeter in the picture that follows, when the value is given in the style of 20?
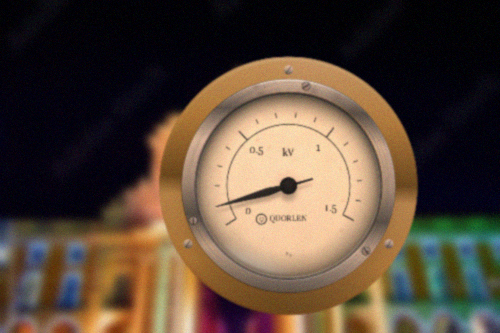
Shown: 0.1
